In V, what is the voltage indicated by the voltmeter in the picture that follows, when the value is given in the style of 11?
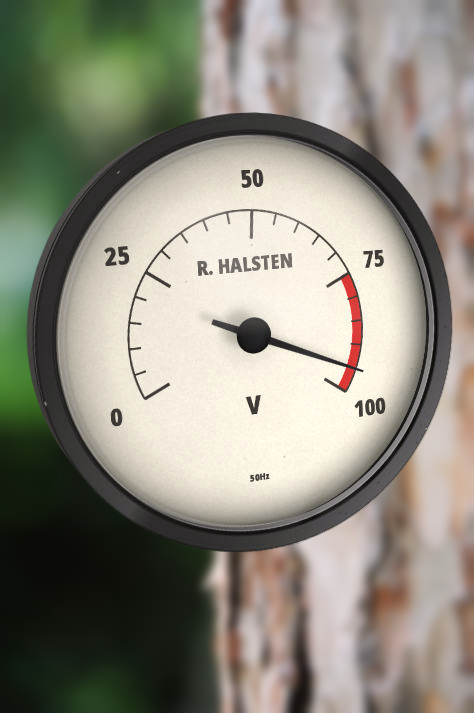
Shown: 95
